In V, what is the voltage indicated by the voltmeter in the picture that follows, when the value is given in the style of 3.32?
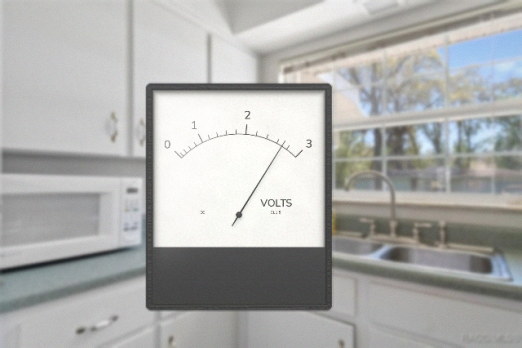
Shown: 2.7
